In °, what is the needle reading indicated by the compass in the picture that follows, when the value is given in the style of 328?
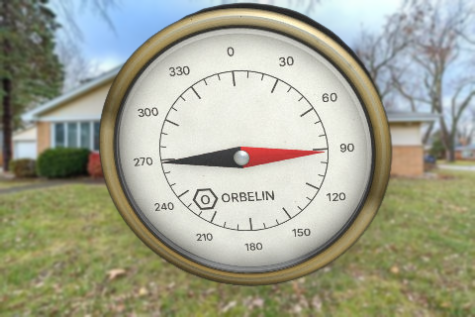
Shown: 90
